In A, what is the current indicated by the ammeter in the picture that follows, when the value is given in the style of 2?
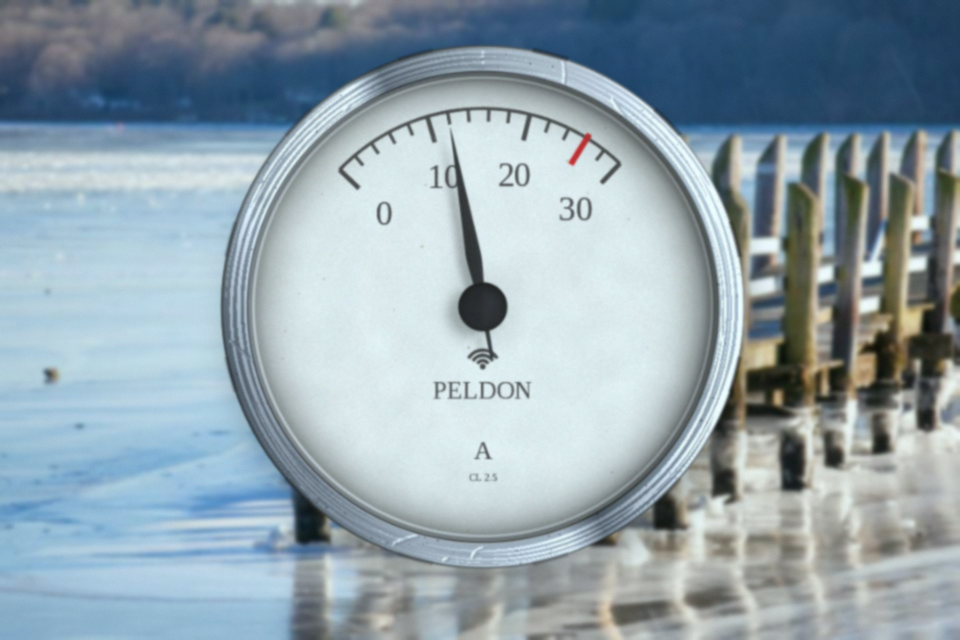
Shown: 12
